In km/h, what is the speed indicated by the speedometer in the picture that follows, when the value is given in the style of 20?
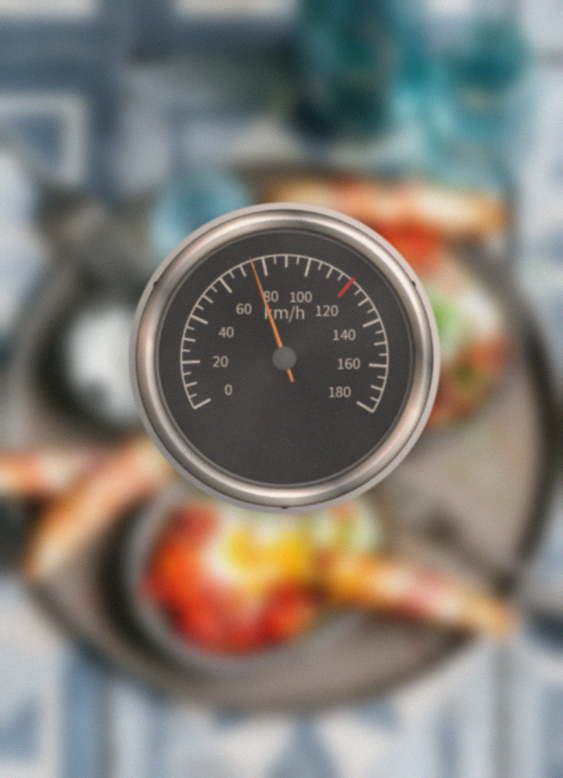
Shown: 75
